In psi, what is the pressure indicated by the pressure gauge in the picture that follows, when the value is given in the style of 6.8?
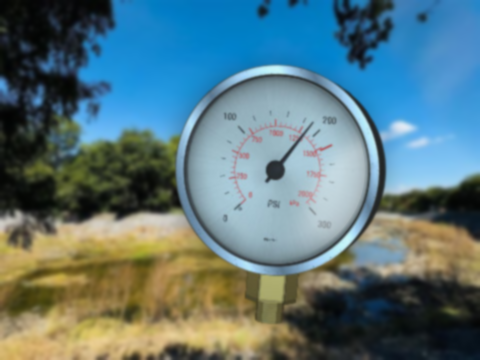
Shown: 190
